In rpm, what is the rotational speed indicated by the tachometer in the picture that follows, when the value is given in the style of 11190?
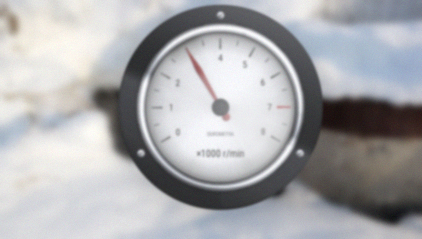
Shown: 3000
